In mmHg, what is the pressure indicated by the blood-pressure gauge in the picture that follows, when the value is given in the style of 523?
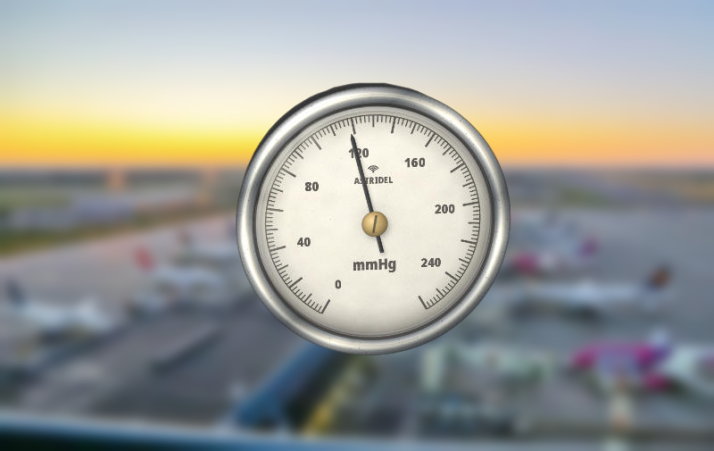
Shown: 118
